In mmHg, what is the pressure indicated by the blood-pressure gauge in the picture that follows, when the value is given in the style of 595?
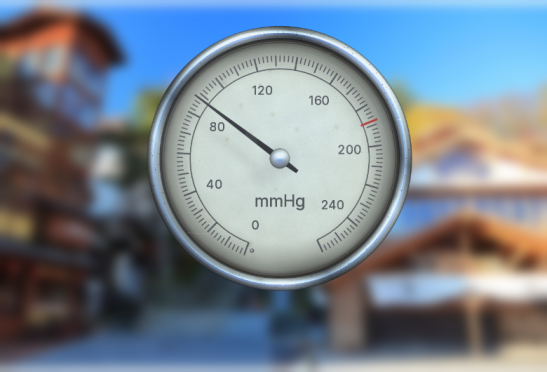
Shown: 88
